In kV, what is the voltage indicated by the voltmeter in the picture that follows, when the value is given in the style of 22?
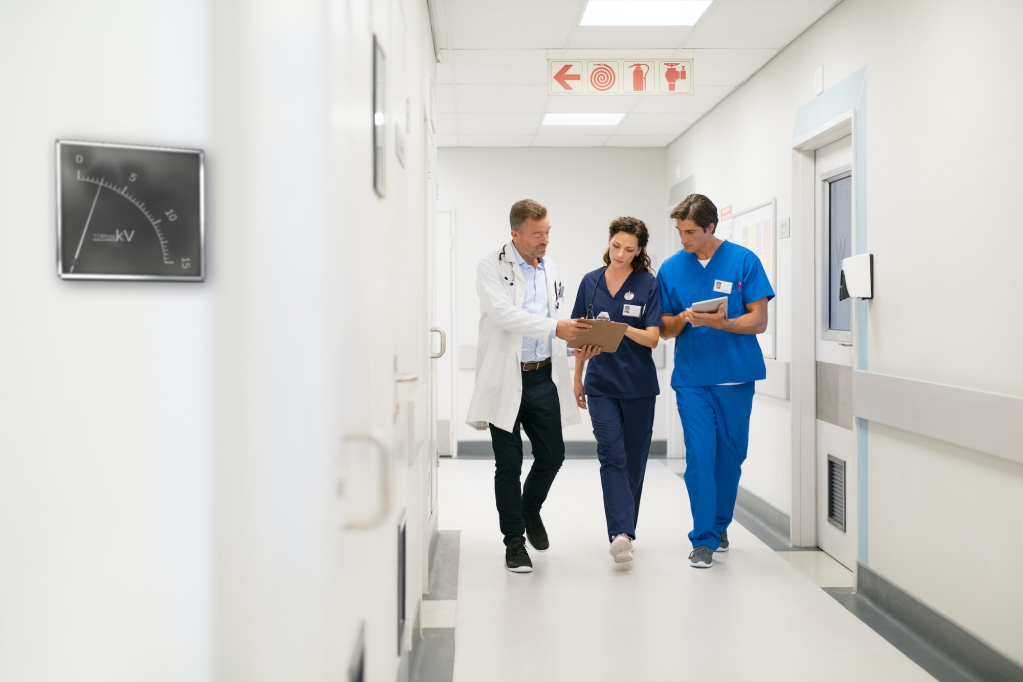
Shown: 2.5
